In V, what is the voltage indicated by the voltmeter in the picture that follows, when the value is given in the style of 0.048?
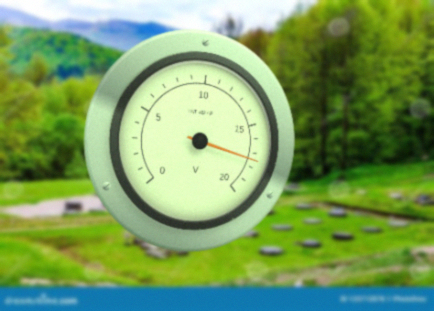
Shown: 17.5
